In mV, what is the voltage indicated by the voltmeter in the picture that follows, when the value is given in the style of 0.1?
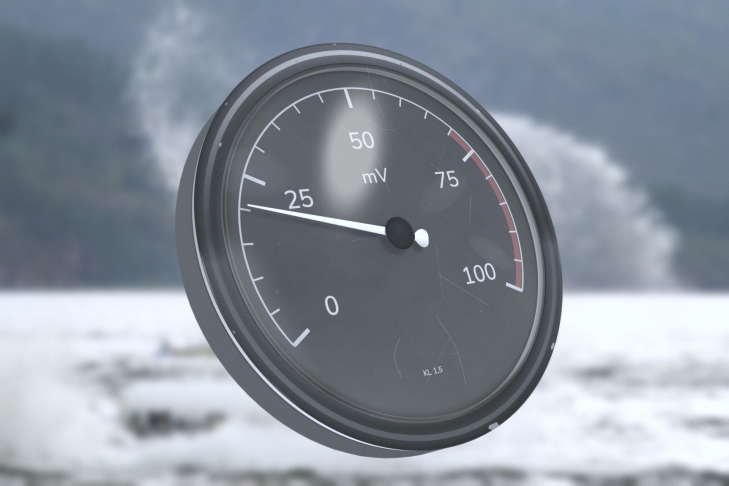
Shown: 20
